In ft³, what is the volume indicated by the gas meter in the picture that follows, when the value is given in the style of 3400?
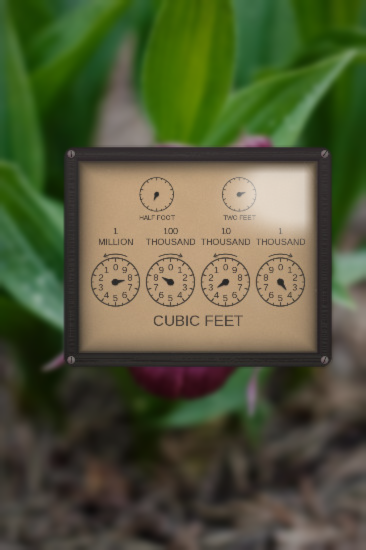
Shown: 783400
